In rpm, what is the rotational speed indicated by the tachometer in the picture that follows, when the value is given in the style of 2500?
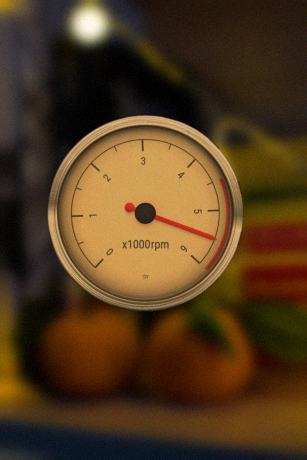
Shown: 5500
